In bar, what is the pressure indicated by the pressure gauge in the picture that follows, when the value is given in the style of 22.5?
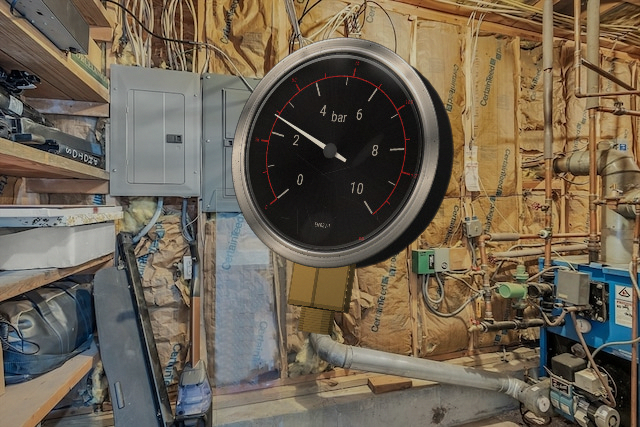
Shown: 2.5
